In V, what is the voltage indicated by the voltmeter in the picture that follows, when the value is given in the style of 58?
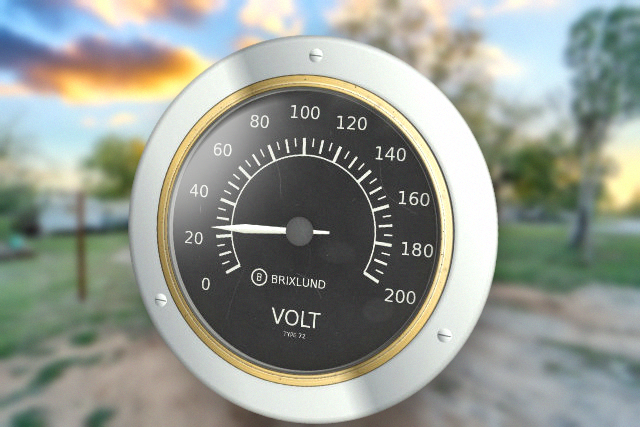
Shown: 25
